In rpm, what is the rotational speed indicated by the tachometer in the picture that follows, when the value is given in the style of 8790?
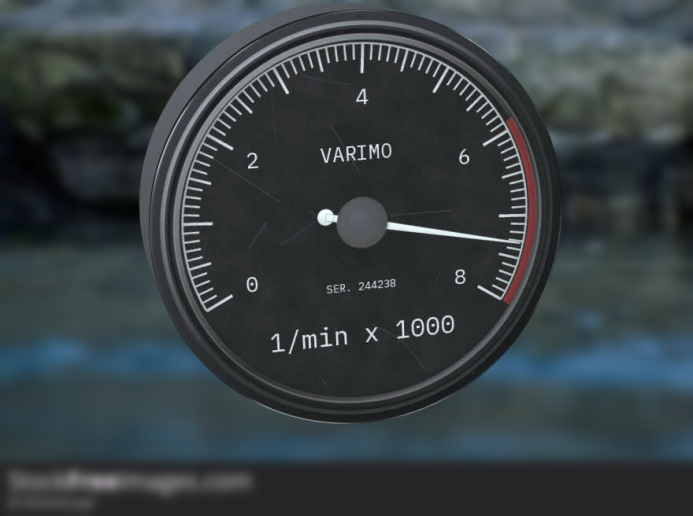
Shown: 7300
